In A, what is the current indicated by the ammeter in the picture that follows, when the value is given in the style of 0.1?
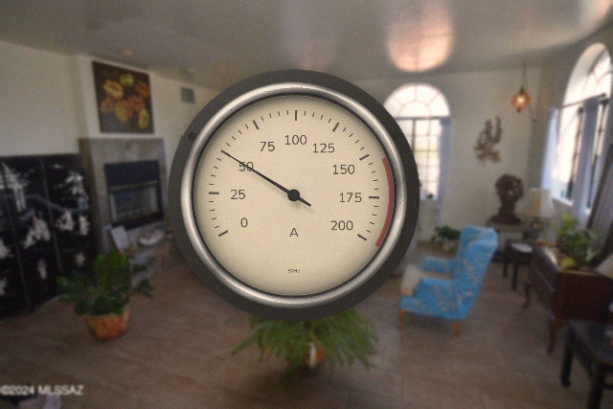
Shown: 50
